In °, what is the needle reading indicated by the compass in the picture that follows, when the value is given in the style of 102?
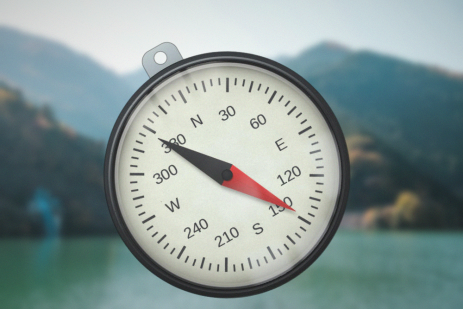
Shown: 147.5
